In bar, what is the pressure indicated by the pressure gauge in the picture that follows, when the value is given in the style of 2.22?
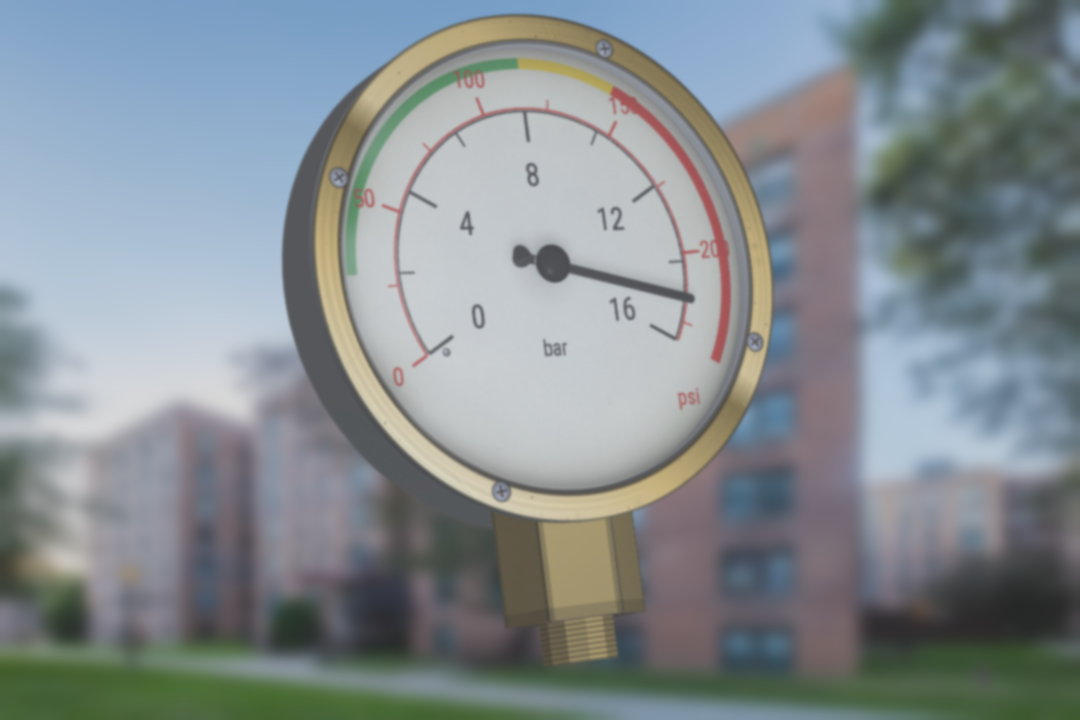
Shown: 15
